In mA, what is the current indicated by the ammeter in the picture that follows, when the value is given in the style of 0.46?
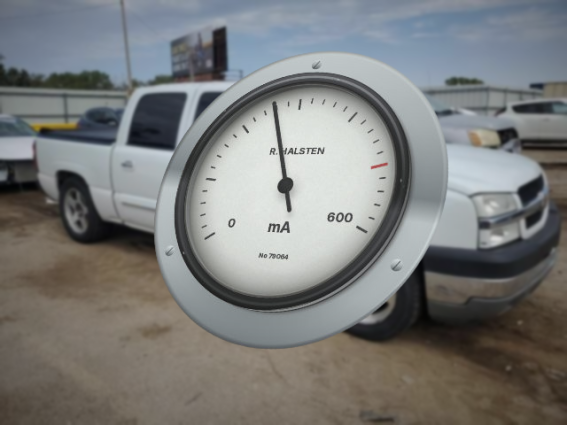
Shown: 260
